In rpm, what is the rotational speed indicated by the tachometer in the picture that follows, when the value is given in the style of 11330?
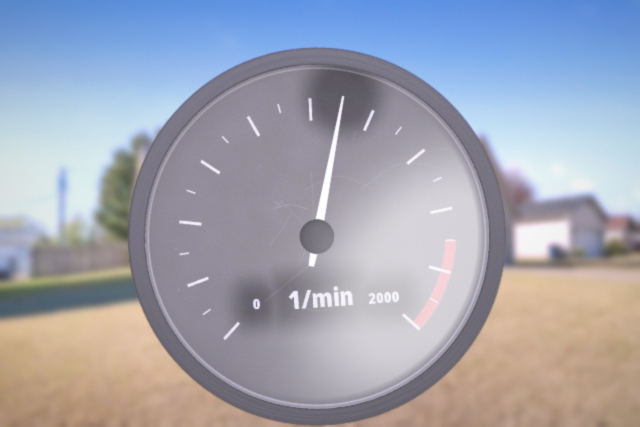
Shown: 1100
